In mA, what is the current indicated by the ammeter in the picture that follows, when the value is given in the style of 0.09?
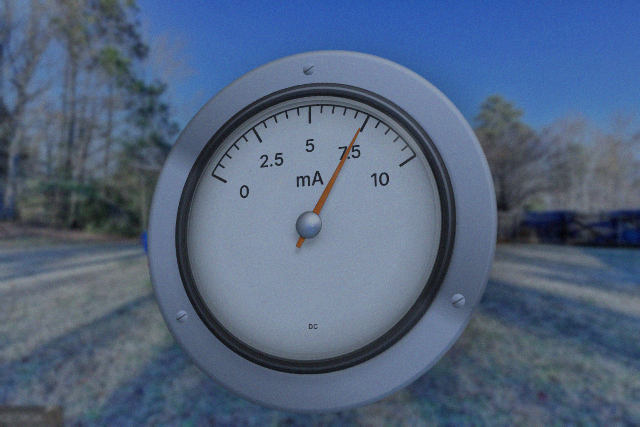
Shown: 7.5
